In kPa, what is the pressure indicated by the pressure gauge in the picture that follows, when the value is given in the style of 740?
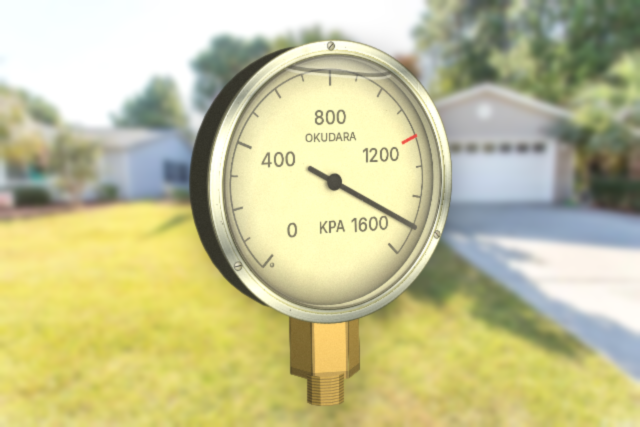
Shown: 1500
